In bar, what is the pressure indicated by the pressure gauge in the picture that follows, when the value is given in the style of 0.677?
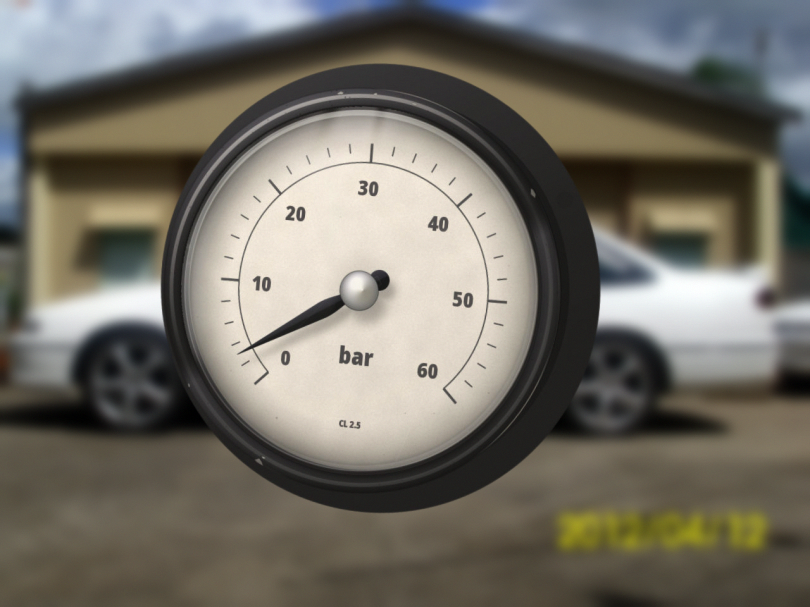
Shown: 3
